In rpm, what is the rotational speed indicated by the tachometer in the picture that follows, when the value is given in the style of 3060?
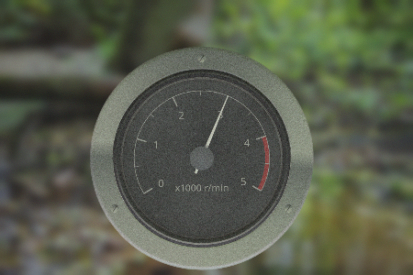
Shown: 3000
